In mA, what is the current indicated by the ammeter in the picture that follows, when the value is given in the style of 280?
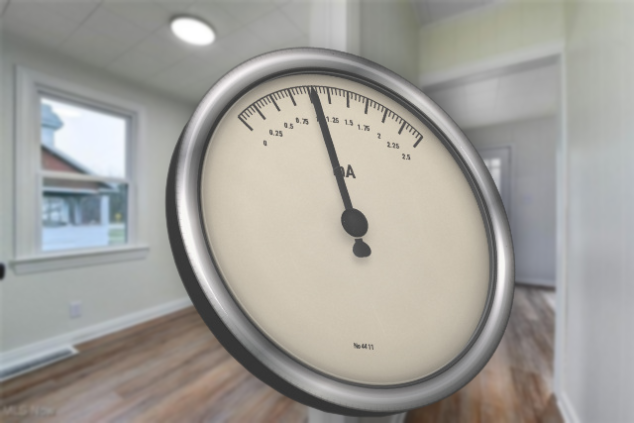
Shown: 1
